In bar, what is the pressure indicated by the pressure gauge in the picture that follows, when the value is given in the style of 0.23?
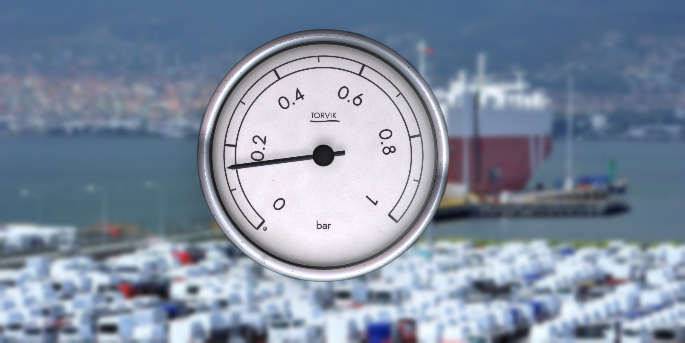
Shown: 0.15
